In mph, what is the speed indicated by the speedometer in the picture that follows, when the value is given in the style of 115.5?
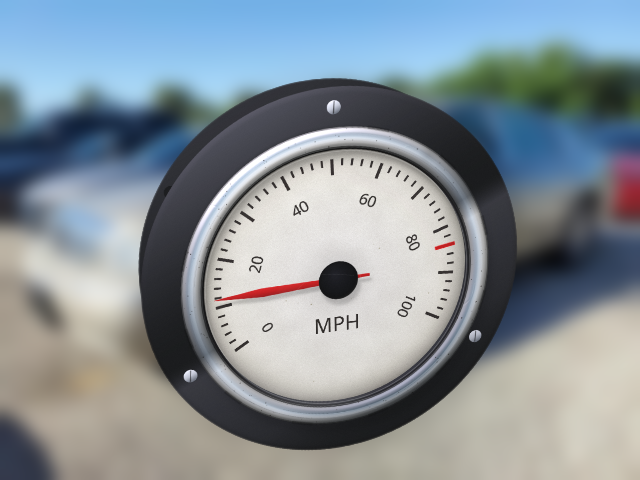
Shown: 12
